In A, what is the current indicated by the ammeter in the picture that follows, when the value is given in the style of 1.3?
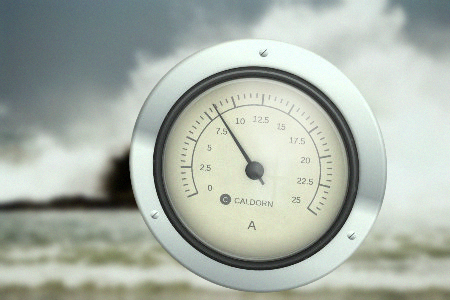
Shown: 8.5
